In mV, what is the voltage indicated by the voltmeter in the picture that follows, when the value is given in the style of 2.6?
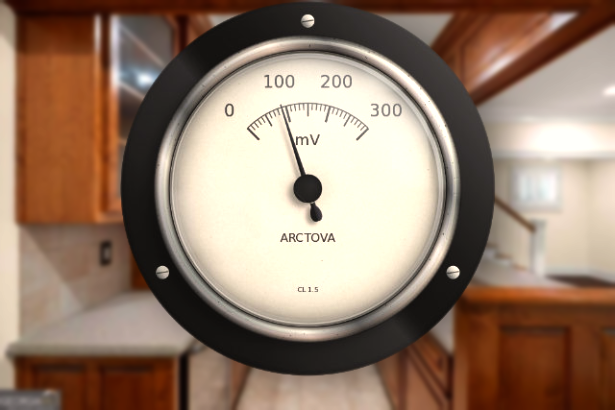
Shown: 90
